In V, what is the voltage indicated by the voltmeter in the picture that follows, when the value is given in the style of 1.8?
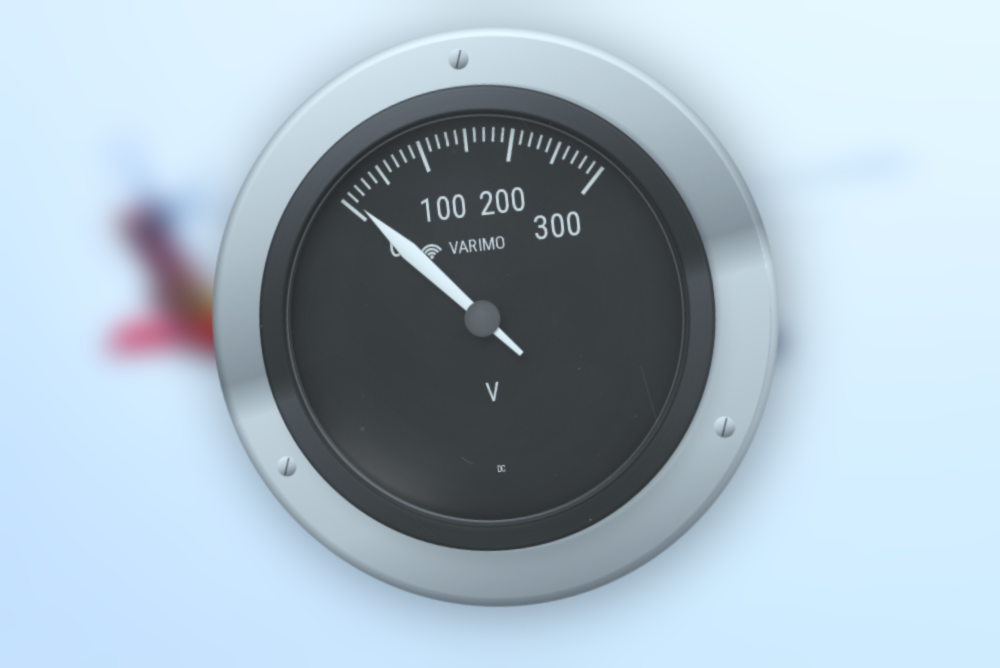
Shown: 10
